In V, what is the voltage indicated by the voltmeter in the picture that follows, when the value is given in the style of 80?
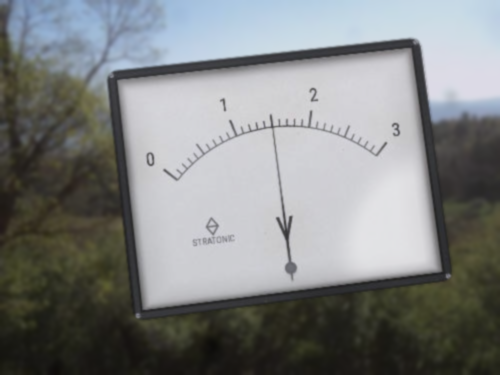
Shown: 1.5
